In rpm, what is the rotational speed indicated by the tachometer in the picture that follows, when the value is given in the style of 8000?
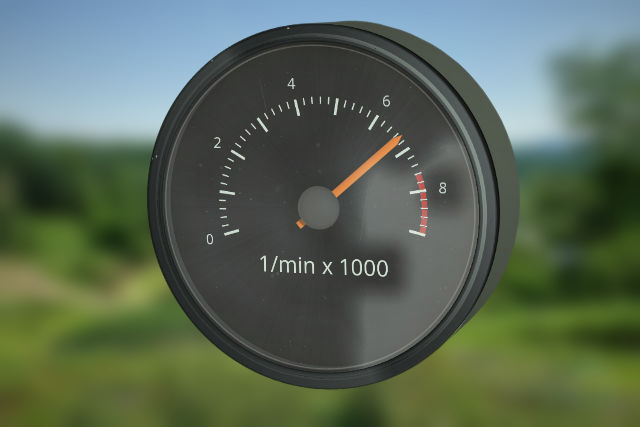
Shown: 6700
